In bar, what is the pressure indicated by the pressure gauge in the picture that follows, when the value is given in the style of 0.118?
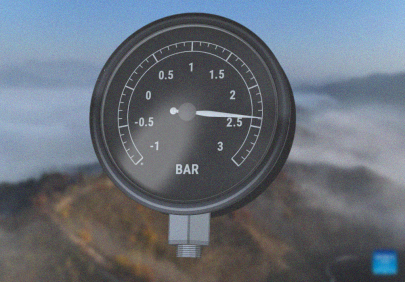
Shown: 2.4
